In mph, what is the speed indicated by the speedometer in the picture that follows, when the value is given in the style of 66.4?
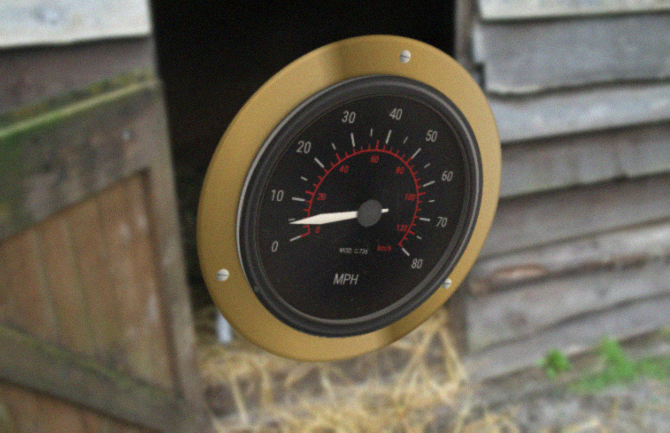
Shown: 5
